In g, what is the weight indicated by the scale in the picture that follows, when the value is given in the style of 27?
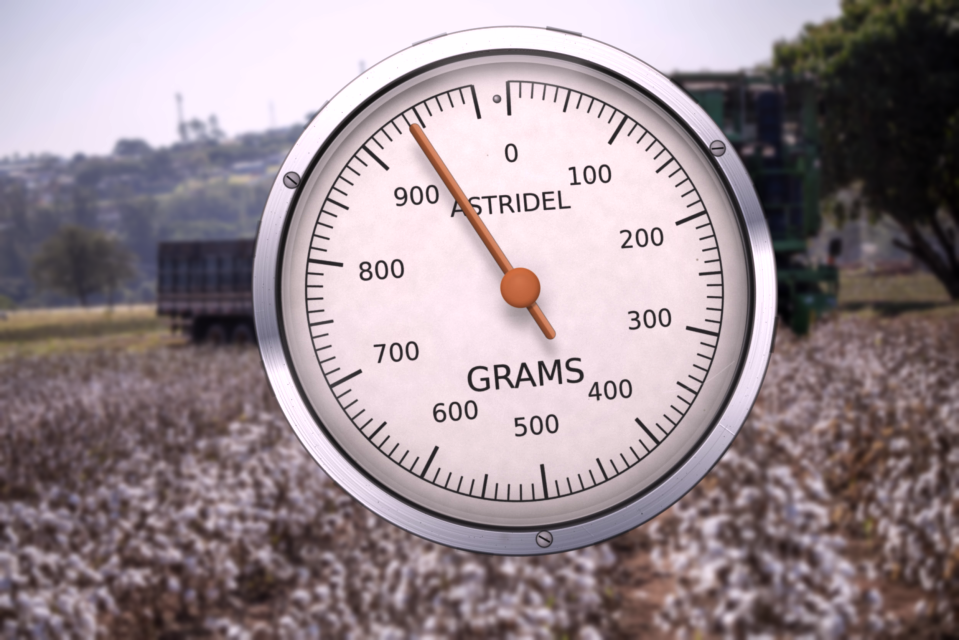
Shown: 940
